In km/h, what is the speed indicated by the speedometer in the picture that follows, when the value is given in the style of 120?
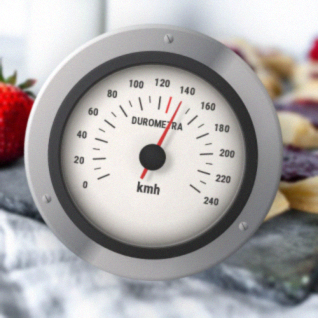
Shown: 140
